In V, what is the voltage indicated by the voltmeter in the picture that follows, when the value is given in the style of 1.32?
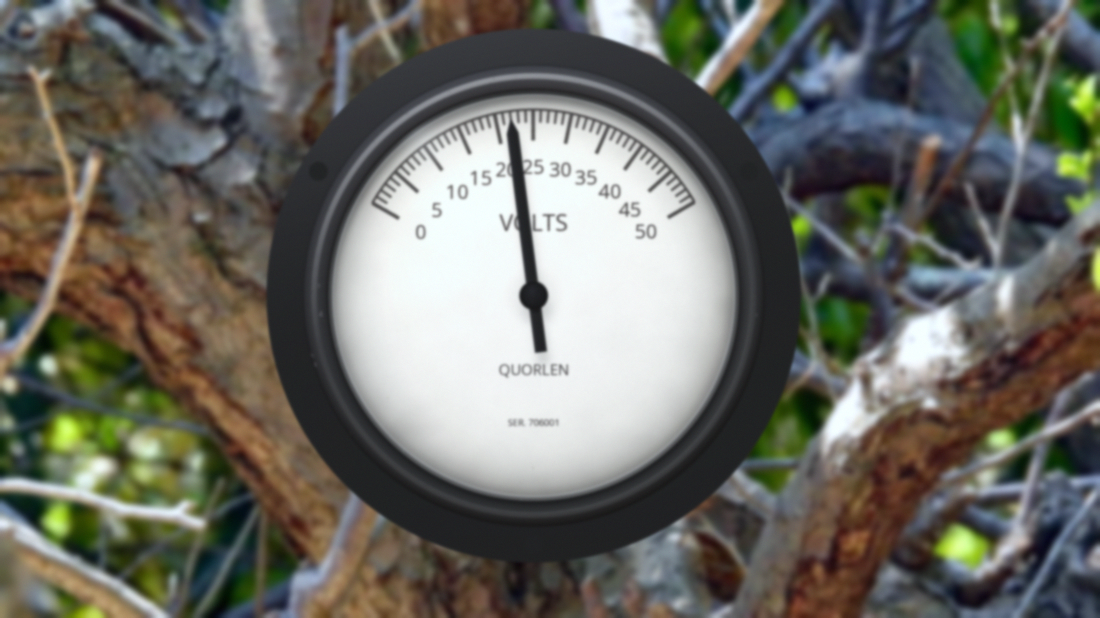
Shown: 22
